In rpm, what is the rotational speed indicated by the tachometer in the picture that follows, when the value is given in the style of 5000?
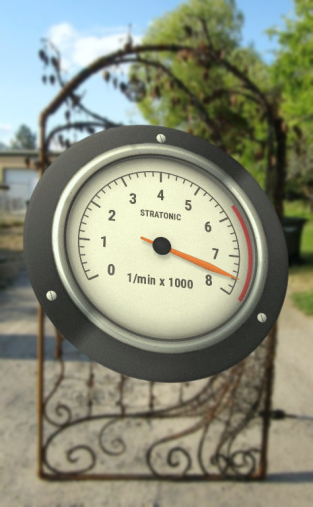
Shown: 7600
